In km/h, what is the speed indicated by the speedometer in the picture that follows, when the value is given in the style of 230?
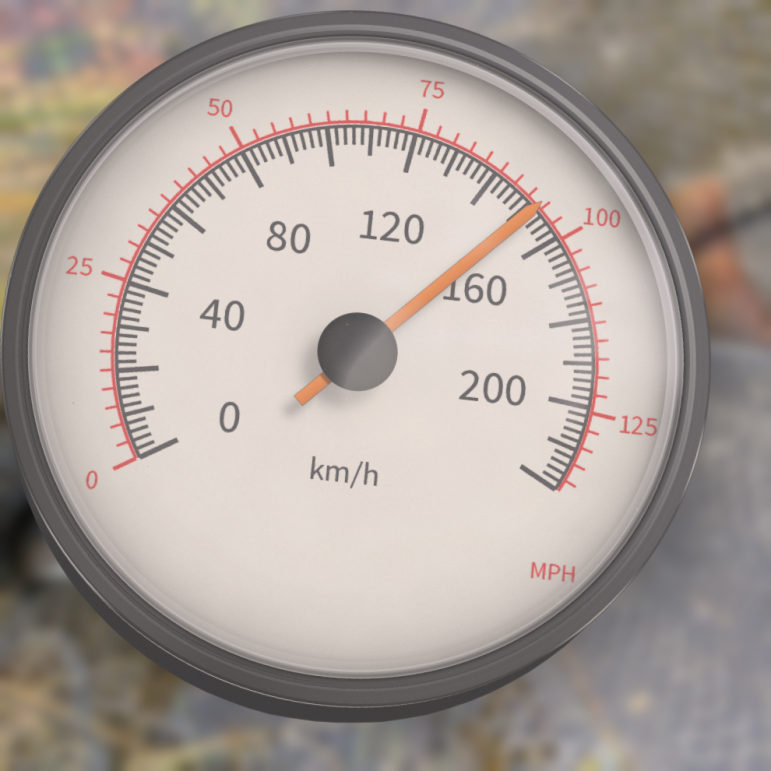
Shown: 152
